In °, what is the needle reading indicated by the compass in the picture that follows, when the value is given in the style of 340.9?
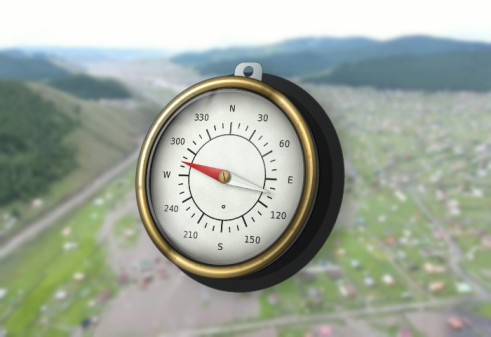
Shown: 285
